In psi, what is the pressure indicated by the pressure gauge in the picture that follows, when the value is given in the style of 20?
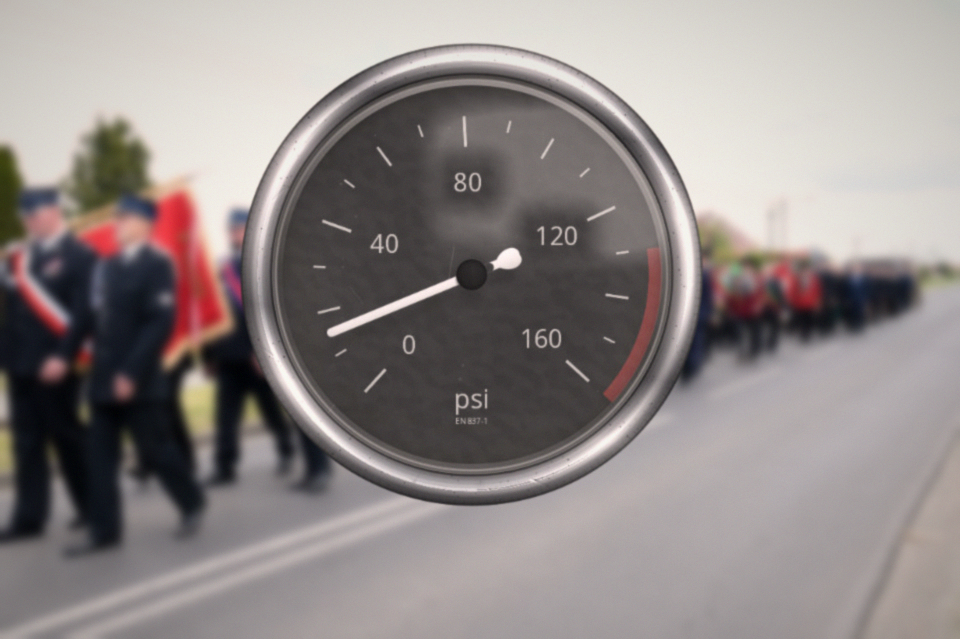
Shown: 15
